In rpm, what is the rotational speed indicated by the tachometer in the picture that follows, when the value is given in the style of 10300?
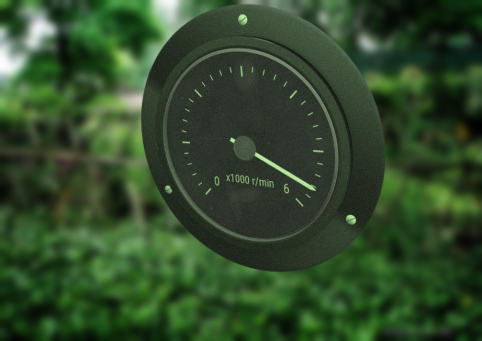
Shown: 5600
